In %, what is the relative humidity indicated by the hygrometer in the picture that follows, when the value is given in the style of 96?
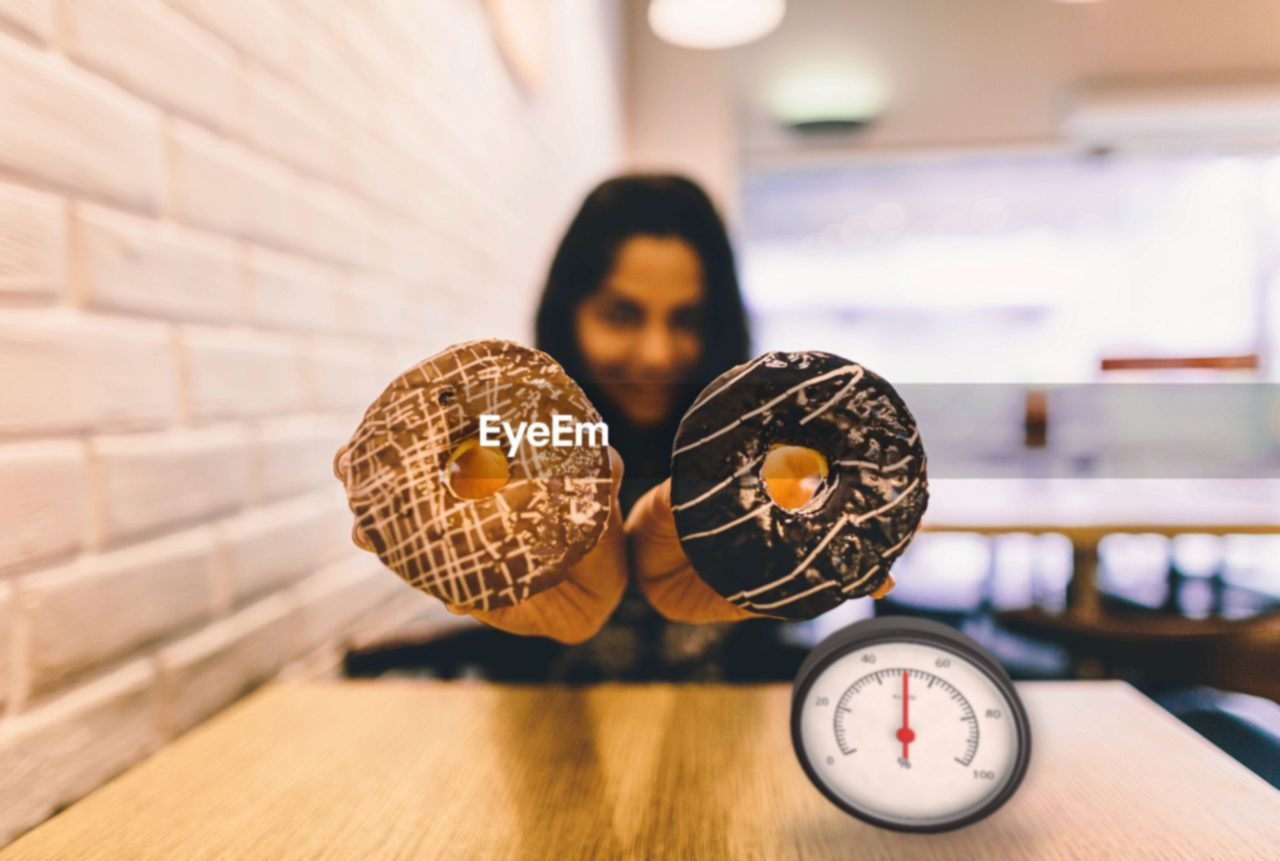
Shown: 50
